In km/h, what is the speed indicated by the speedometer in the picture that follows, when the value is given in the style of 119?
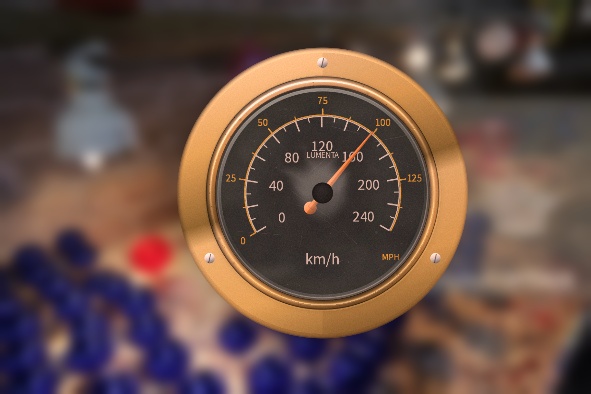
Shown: 160
